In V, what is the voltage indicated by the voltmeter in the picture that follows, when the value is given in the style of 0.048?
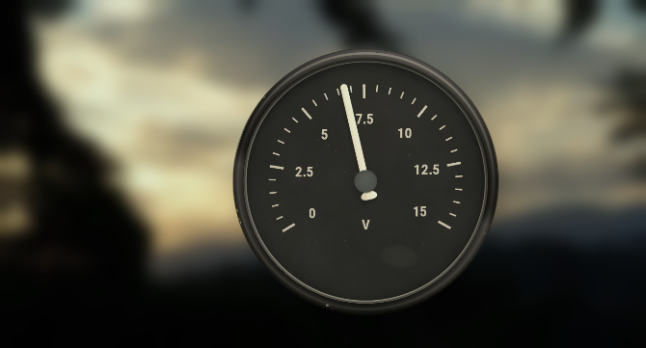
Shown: 6.75
